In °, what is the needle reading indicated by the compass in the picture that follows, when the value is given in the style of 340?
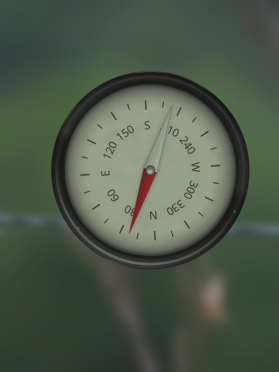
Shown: 22.5
